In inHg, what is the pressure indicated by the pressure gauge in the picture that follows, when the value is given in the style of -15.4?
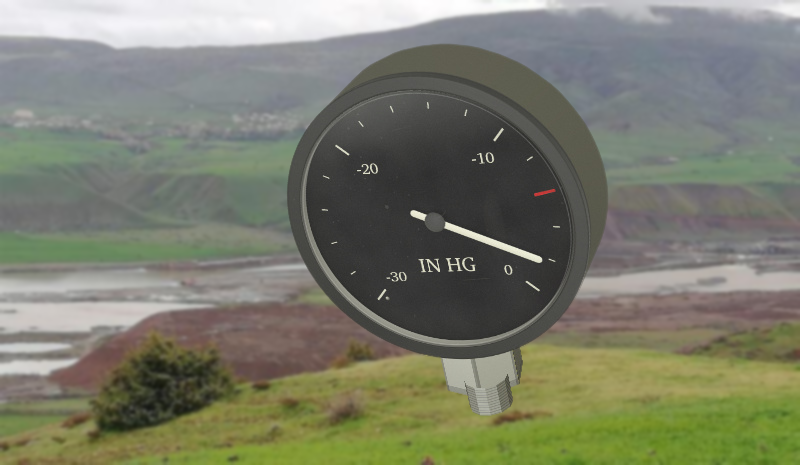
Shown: -2
